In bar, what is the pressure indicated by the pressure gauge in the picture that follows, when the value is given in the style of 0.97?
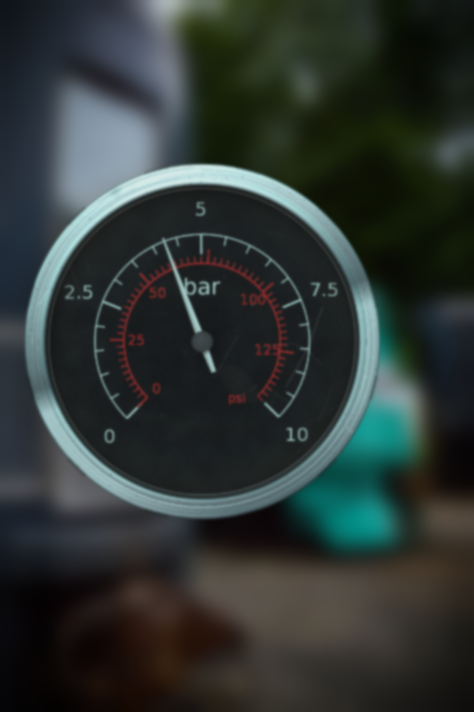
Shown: 4.25
